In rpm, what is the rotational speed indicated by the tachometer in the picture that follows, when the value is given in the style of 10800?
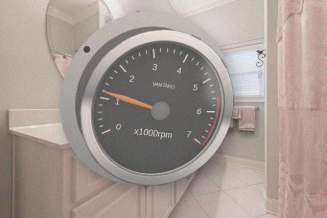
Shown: 1200
